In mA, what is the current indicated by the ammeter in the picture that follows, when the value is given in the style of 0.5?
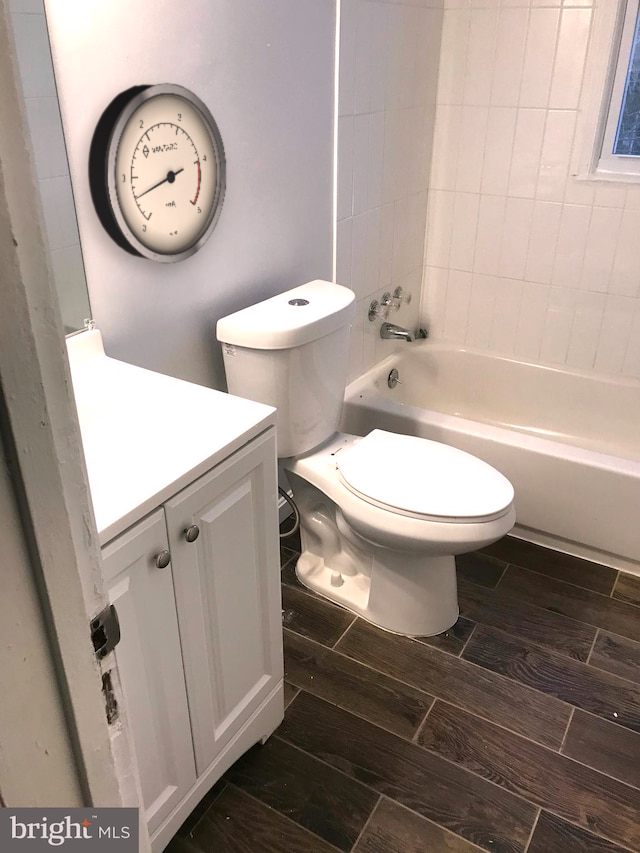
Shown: 0.6
